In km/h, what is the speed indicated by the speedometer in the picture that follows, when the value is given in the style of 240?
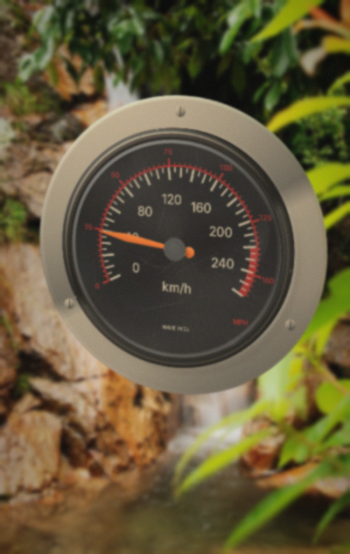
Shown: 40
